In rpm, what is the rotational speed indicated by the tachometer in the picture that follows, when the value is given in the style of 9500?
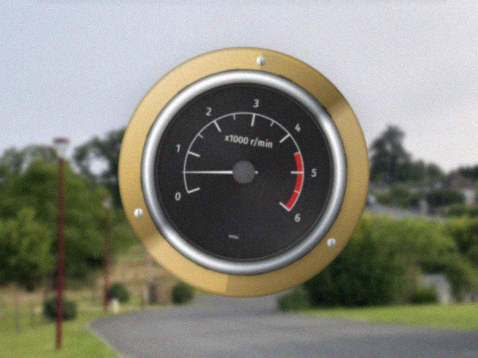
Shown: 500
